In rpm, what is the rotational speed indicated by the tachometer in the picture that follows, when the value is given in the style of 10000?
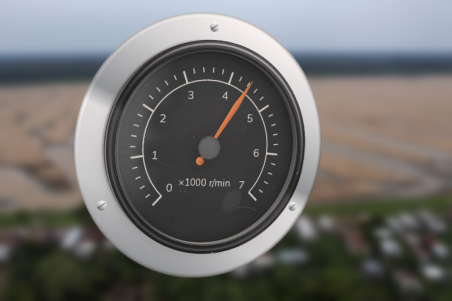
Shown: 4400
